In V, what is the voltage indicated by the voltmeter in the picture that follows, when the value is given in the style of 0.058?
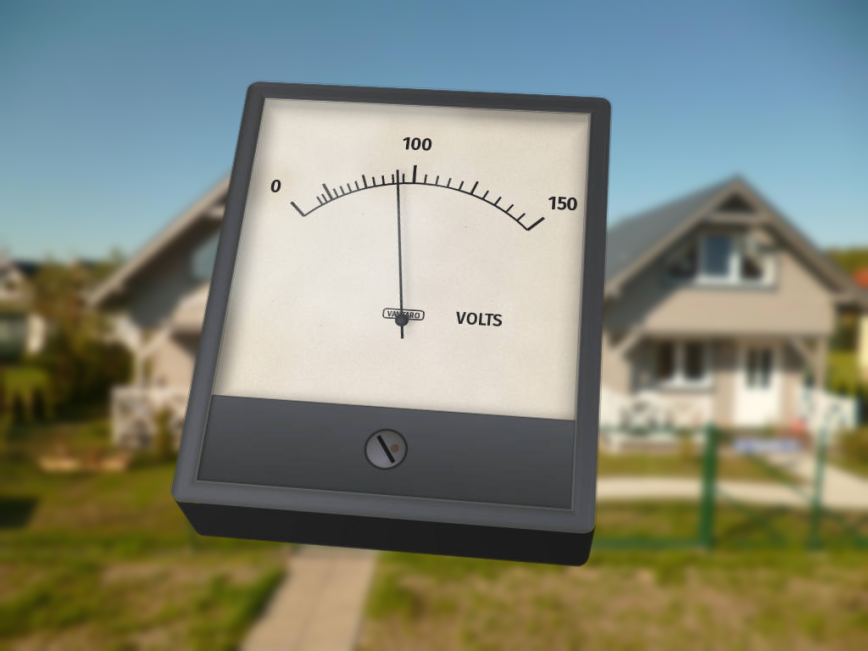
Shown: 92.5
